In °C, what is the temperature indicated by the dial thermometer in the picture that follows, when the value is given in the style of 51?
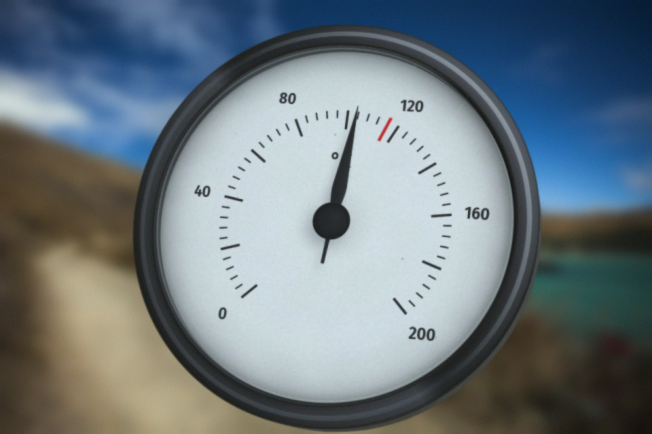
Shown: 104
